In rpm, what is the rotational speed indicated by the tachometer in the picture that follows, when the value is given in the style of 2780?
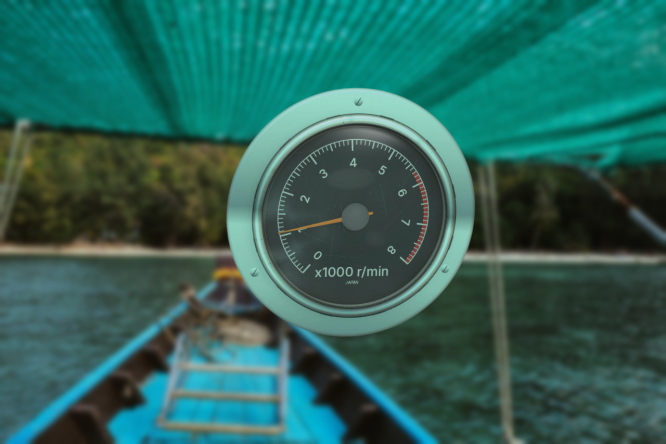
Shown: 1100
